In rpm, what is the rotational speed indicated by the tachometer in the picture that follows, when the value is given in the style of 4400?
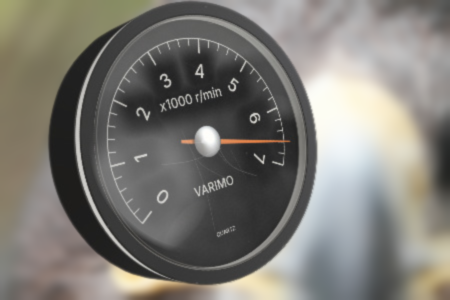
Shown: 6600
